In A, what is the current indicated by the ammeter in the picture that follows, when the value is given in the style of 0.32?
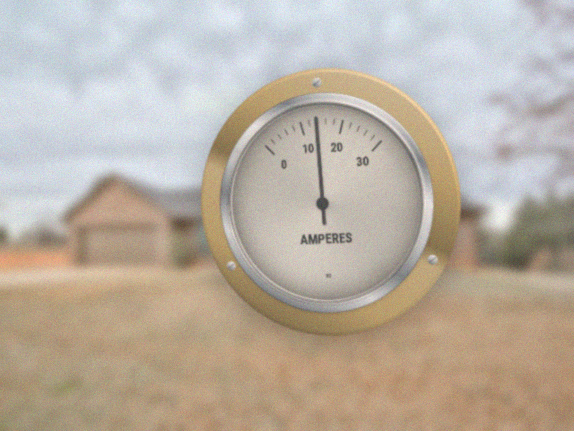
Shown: 14
